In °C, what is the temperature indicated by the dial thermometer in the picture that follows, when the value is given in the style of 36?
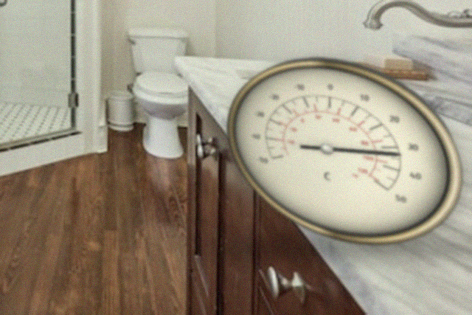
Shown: 32.5
